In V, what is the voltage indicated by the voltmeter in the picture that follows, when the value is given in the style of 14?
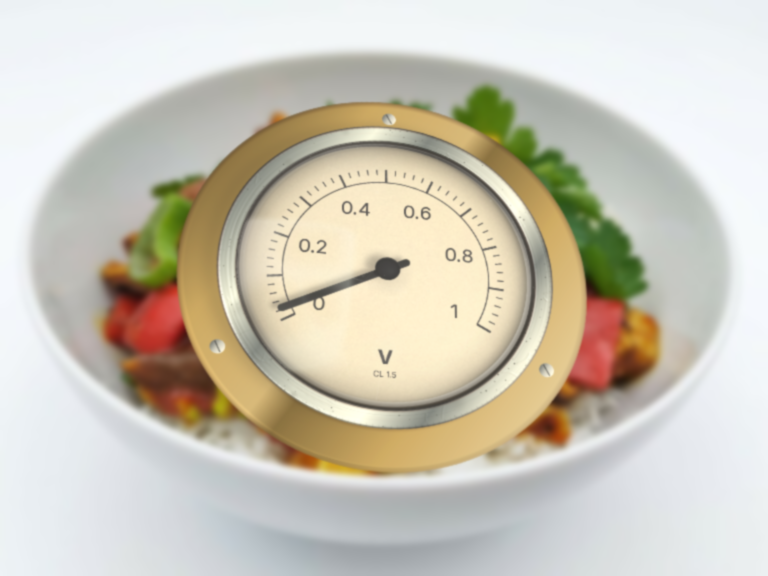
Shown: 0.02
